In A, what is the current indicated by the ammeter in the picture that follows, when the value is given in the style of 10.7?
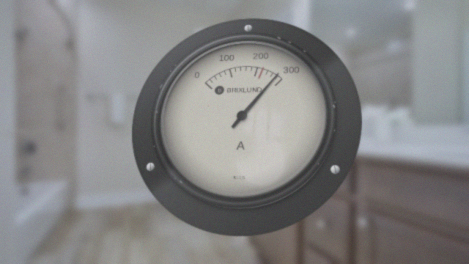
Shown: 280
